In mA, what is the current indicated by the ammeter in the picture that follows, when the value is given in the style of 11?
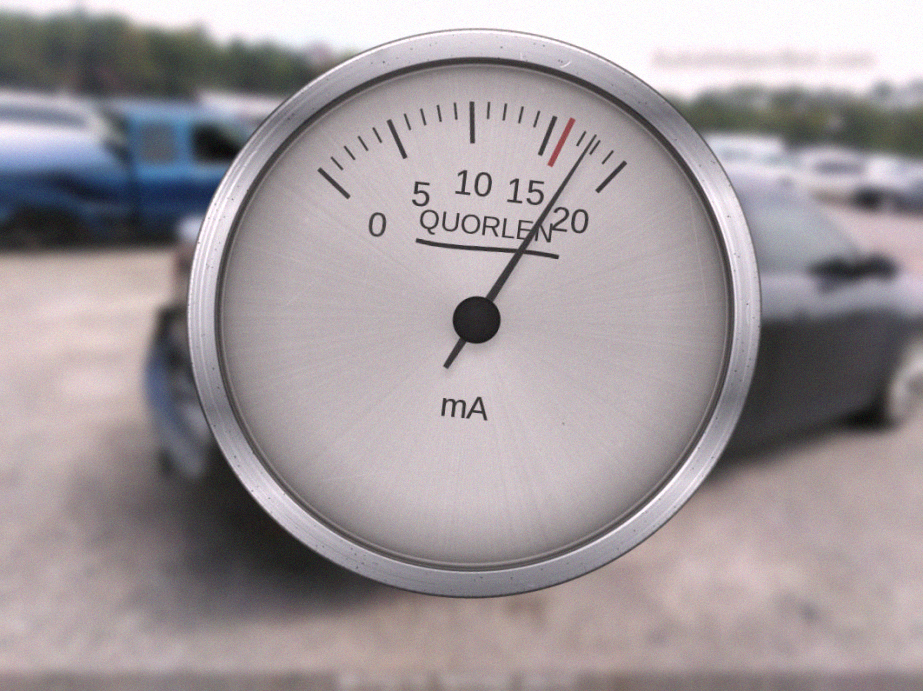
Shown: 17.5
